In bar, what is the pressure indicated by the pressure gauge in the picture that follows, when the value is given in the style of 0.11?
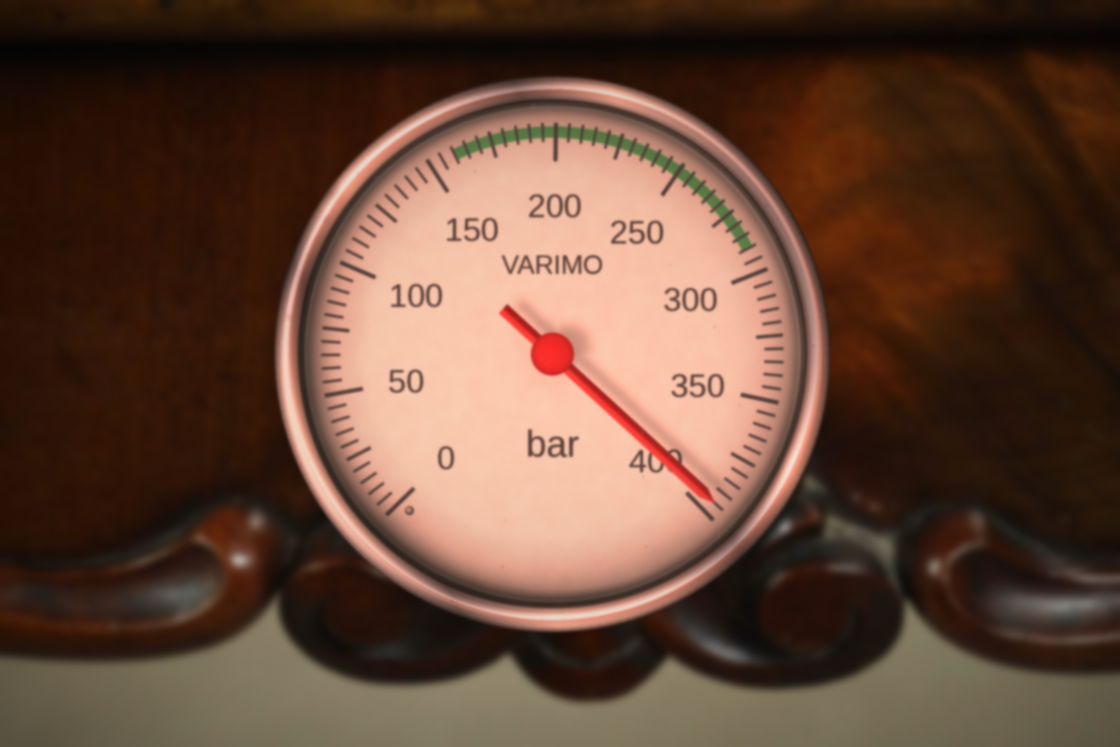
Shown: 395
